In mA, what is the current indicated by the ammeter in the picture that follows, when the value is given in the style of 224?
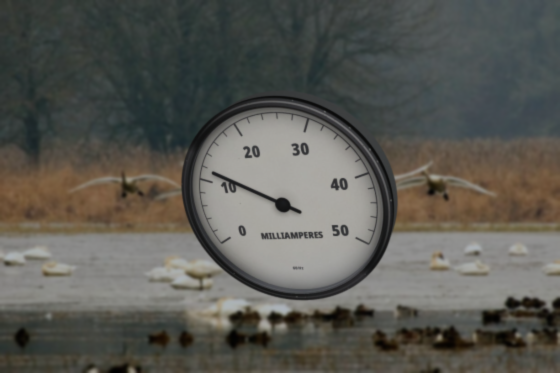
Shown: 12
